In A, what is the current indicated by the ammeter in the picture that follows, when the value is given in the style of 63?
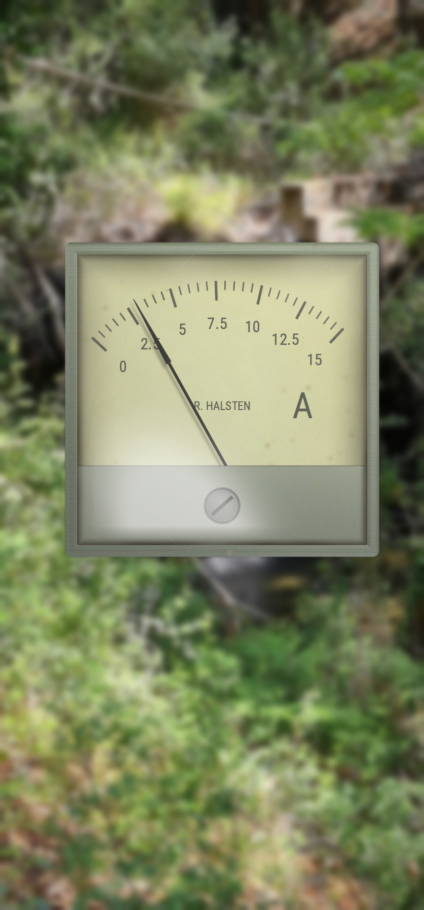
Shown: 3
